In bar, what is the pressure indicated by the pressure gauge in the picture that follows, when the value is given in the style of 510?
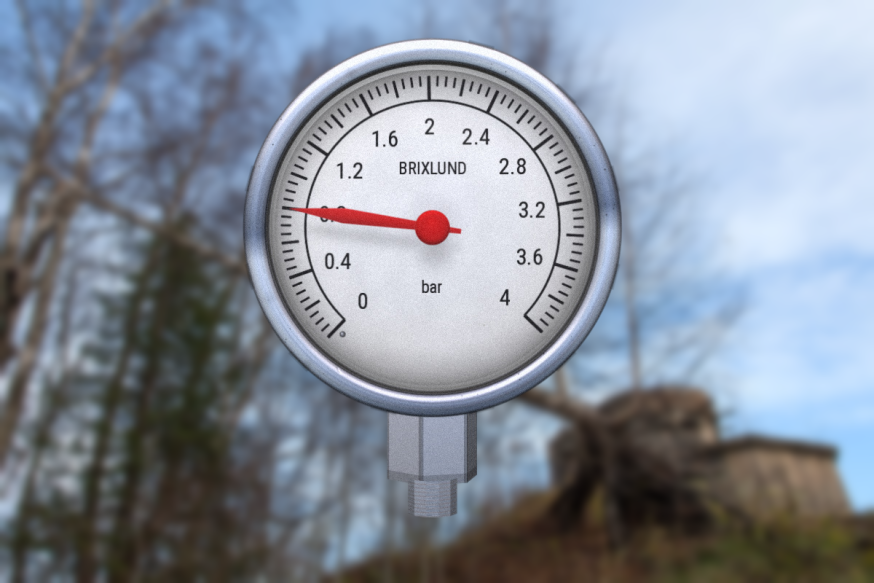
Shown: 0.8
